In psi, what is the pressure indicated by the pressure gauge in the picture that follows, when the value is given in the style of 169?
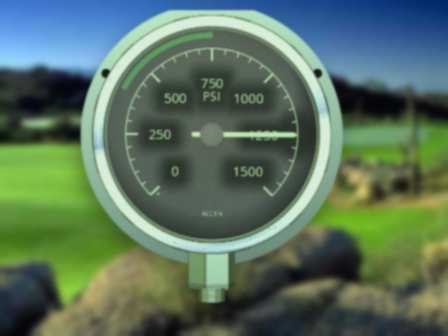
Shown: 1250
